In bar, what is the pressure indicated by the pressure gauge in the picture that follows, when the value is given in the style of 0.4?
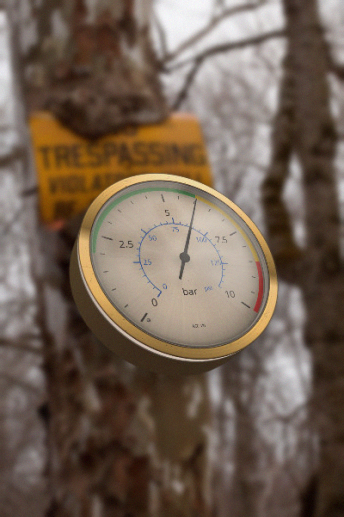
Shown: 6
